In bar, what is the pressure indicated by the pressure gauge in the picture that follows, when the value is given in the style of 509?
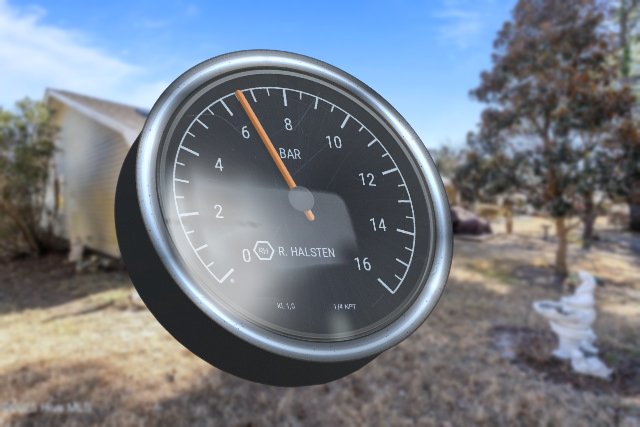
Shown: 6.5
